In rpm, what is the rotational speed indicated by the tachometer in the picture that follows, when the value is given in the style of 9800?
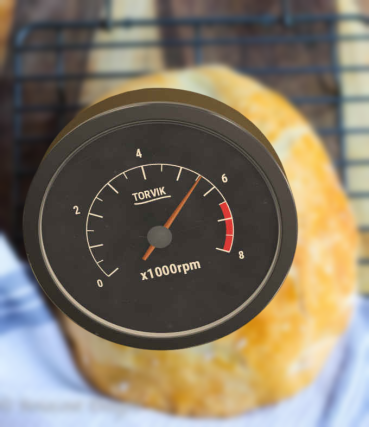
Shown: 5500
